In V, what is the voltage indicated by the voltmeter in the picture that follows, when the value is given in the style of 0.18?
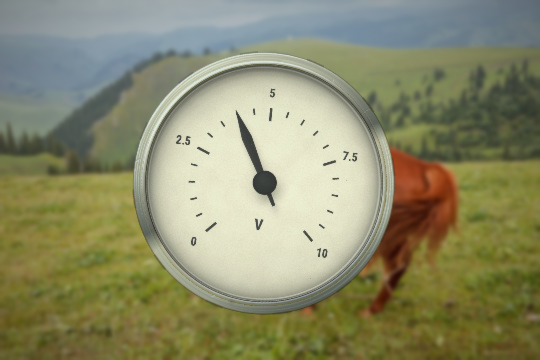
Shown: 4
